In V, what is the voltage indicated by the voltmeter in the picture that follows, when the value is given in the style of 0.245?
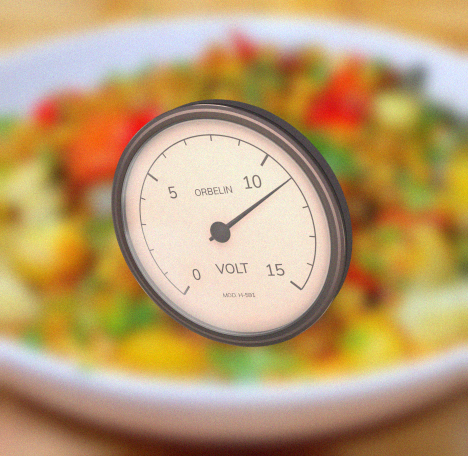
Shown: 11
